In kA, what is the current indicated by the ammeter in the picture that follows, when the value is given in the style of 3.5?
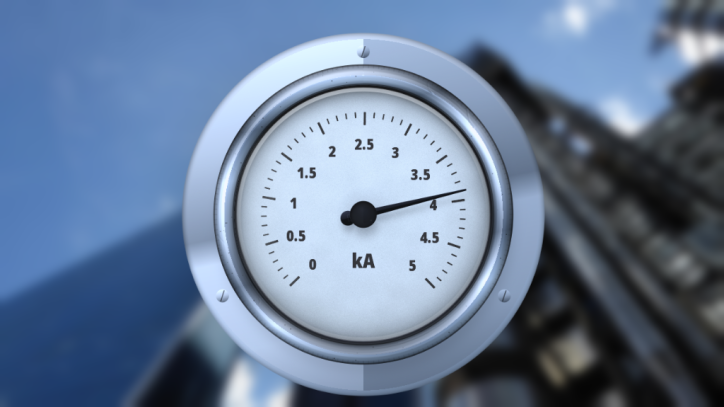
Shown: 3.9
